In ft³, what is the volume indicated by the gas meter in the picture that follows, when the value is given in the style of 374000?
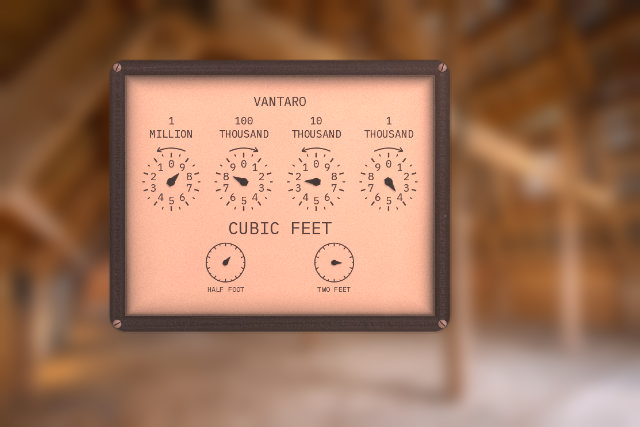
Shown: 882400
